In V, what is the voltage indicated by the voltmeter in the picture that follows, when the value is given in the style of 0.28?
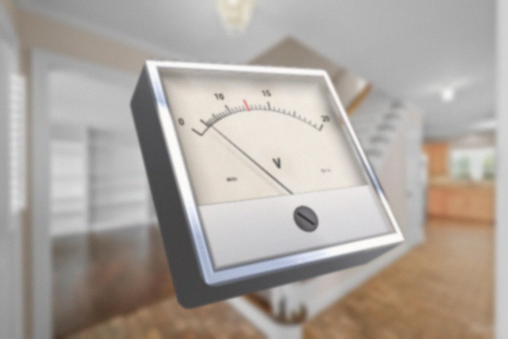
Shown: 5
